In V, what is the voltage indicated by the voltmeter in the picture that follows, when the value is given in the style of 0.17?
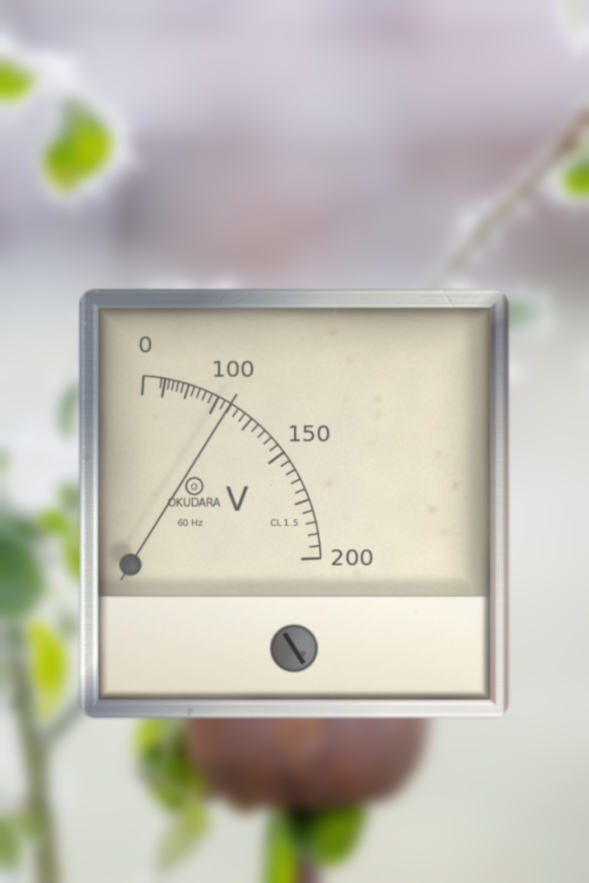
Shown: 110
